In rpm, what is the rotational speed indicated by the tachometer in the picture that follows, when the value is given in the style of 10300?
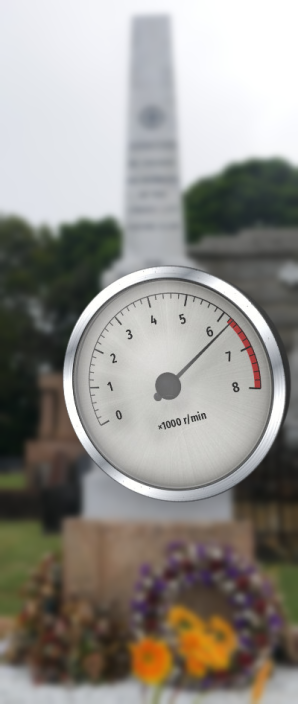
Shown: 6300
